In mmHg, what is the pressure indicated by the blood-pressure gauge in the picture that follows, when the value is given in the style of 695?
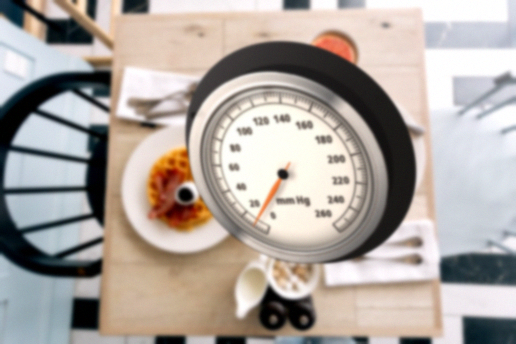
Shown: 10
